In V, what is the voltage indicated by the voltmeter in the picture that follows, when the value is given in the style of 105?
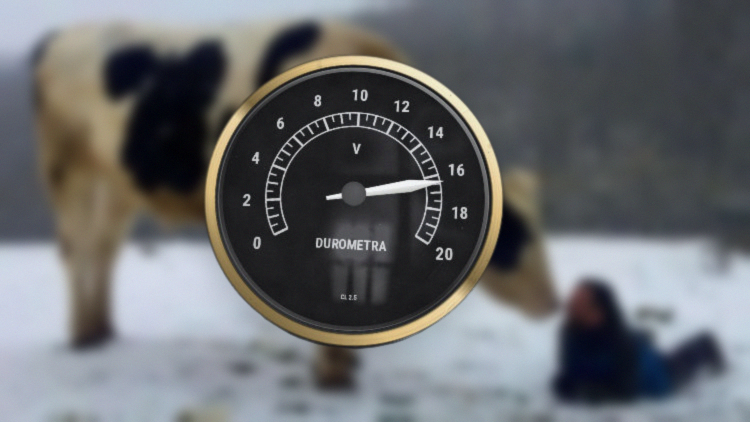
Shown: 16.5
